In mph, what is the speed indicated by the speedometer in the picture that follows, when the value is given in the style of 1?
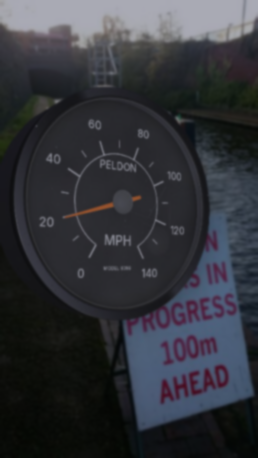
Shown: 20
